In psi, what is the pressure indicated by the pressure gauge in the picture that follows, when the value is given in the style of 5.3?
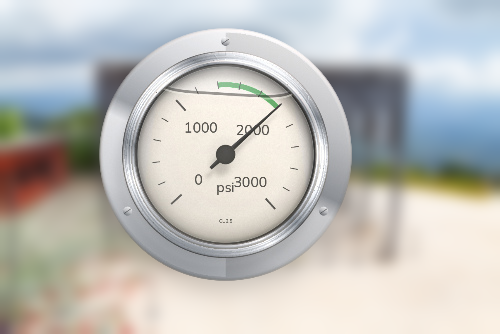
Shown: 2000
